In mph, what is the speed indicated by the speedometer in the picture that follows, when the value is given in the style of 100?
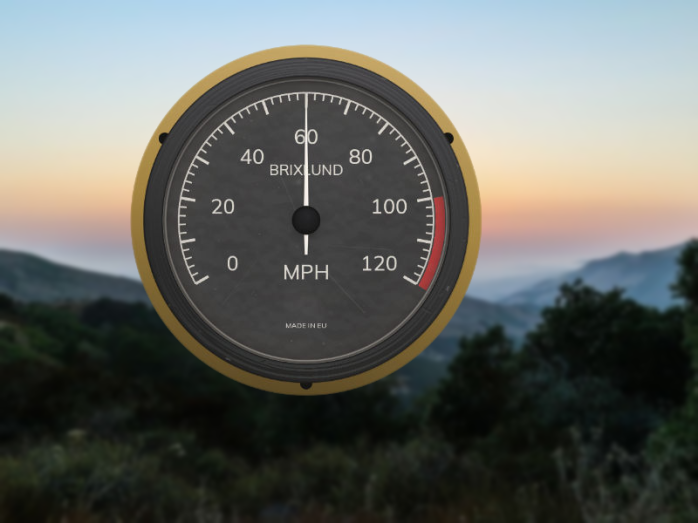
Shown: 60
